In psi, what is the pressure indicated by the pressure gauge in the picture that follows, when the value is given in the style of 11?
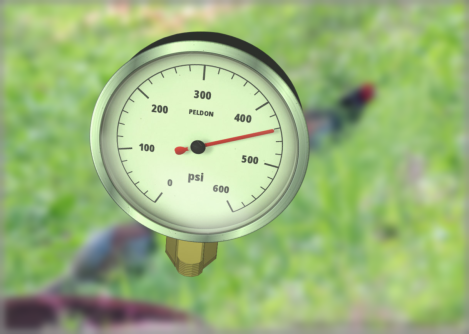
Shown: 440
